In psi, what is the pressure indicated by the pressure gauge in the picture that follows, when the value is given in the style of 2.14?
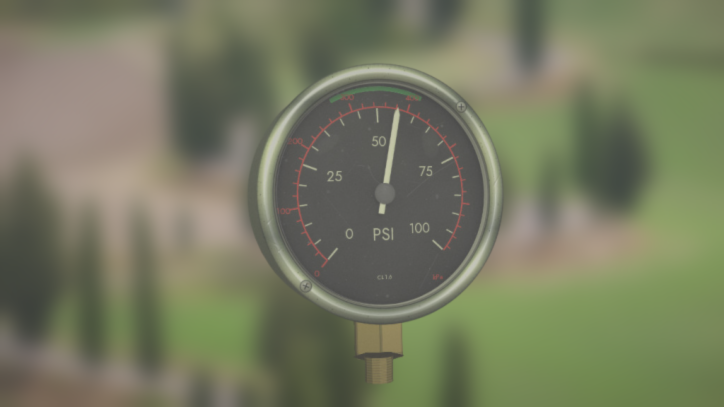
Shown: 55
